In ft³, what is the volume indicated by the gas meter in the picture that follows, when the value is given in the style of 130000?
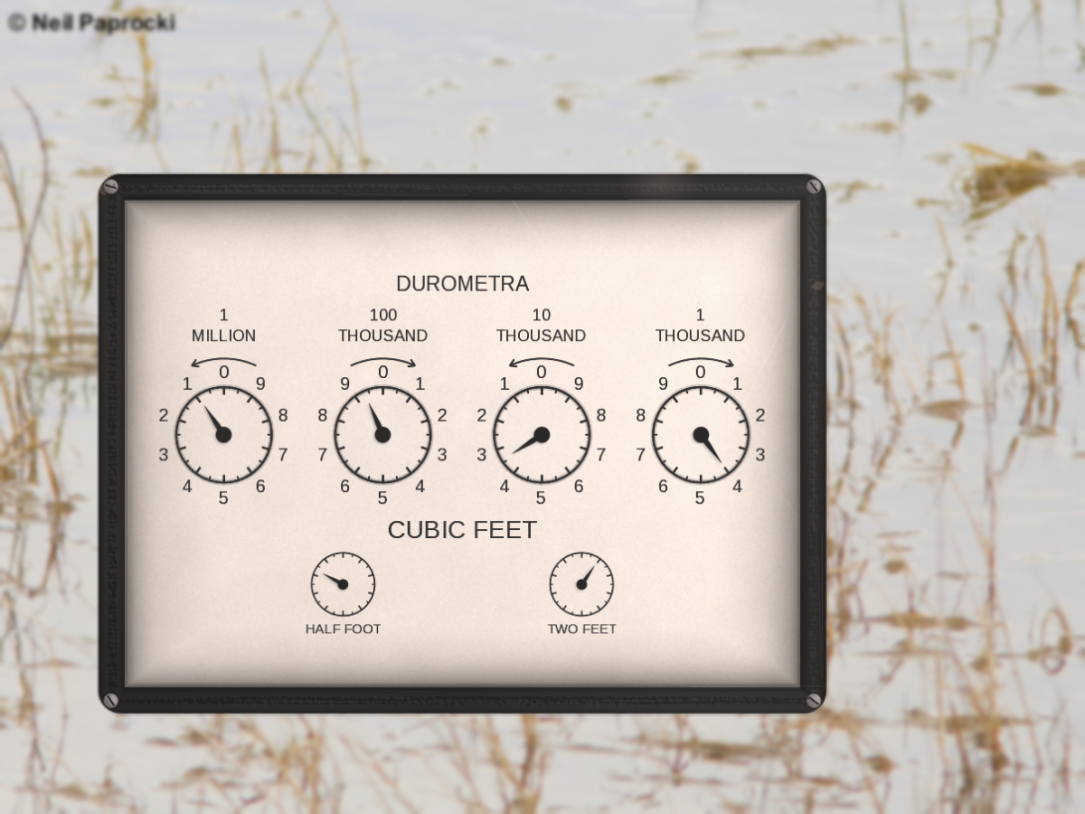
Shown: 93400
